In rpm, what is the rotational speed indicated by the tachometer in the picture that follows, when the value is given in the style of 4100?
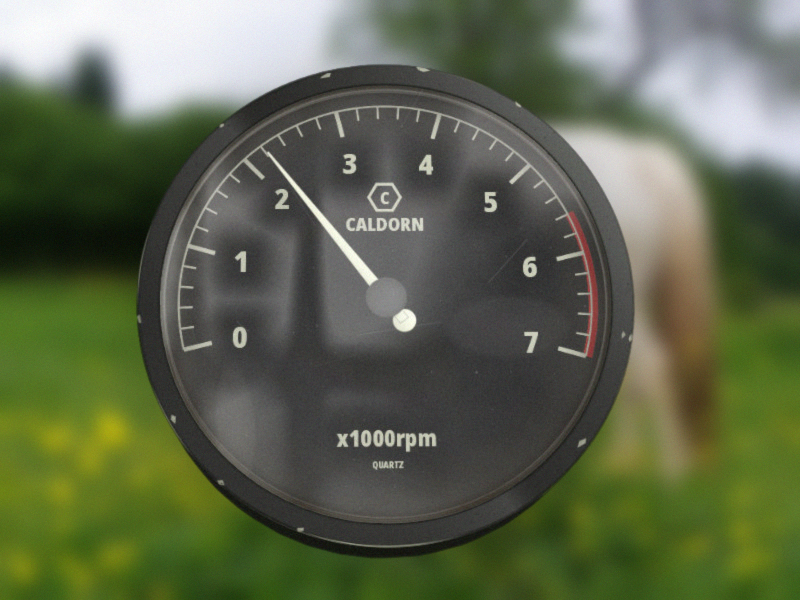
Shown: 2200
